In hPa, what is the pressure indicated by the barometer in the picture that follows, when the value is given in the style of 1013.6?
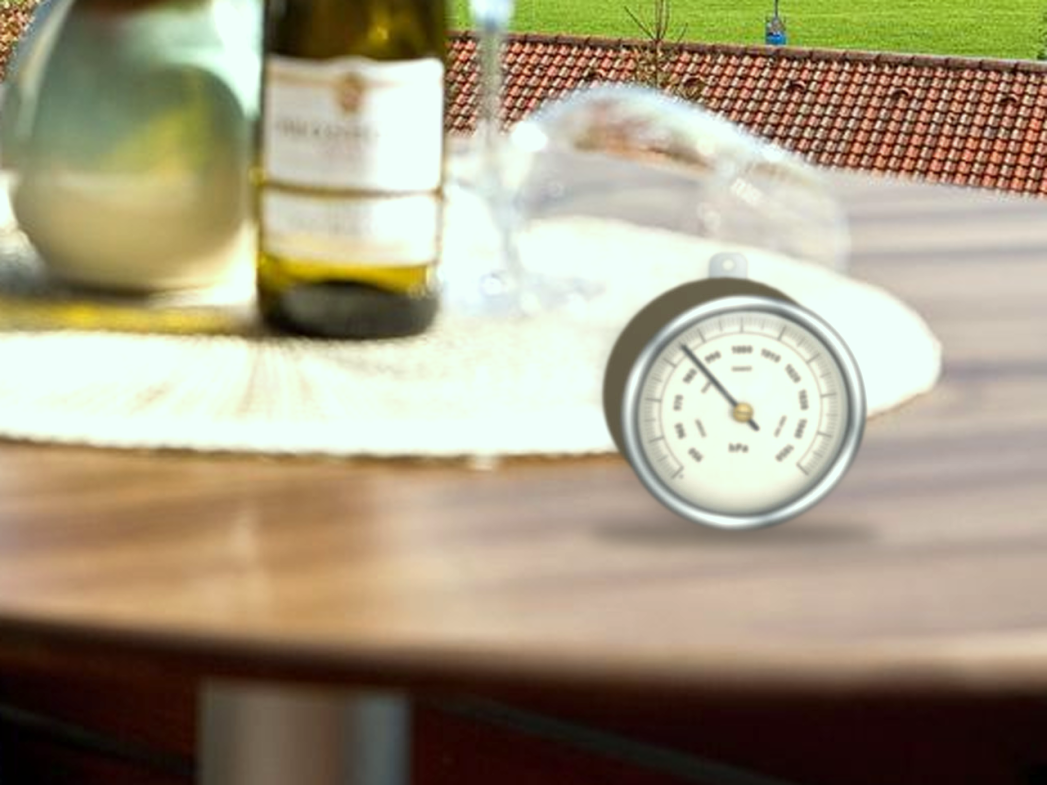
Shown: 985
